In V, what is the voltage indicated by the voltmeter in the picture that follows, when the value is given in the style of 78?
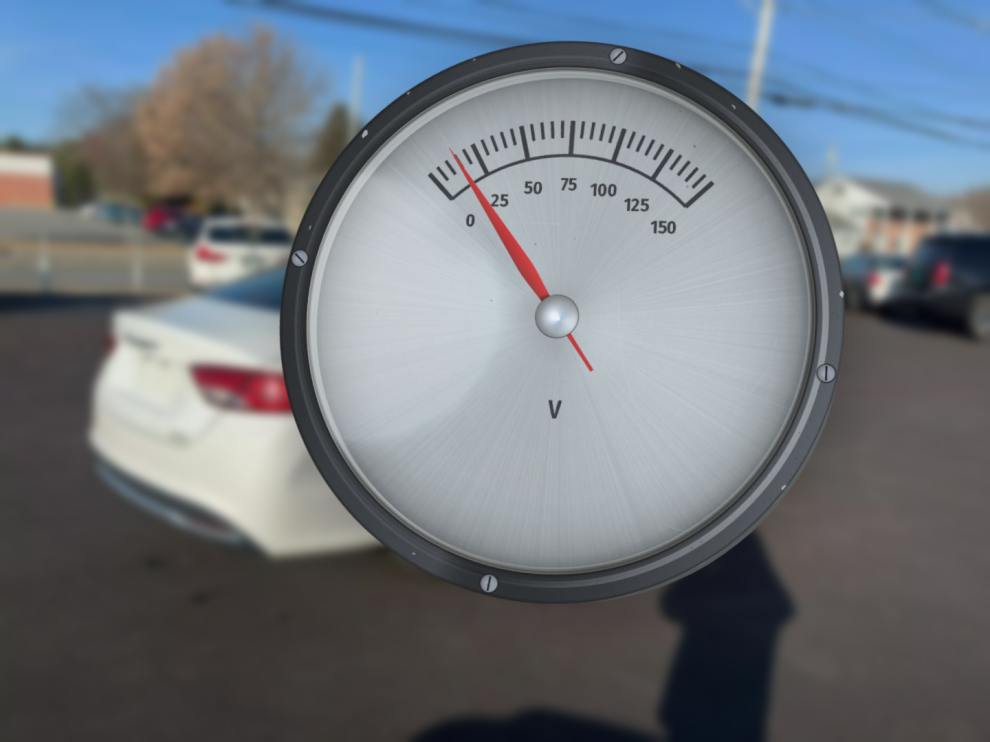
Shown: 15
